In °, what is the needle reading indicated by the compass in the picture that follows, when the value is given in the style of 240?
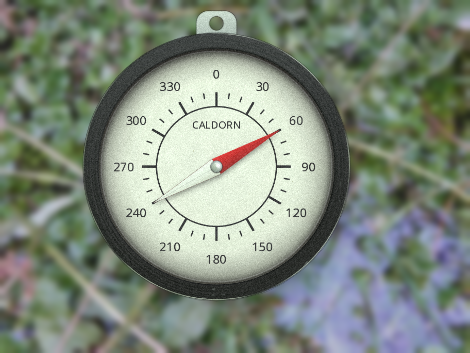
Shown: 60
